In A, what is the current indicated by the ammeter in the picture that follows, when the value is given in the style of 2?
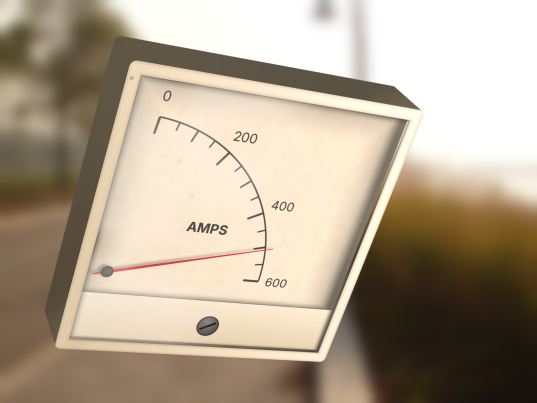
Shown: 500
